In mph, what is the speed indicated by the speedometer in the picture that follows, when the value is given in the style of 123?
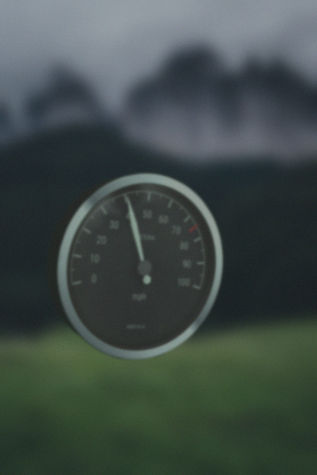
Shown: 40
